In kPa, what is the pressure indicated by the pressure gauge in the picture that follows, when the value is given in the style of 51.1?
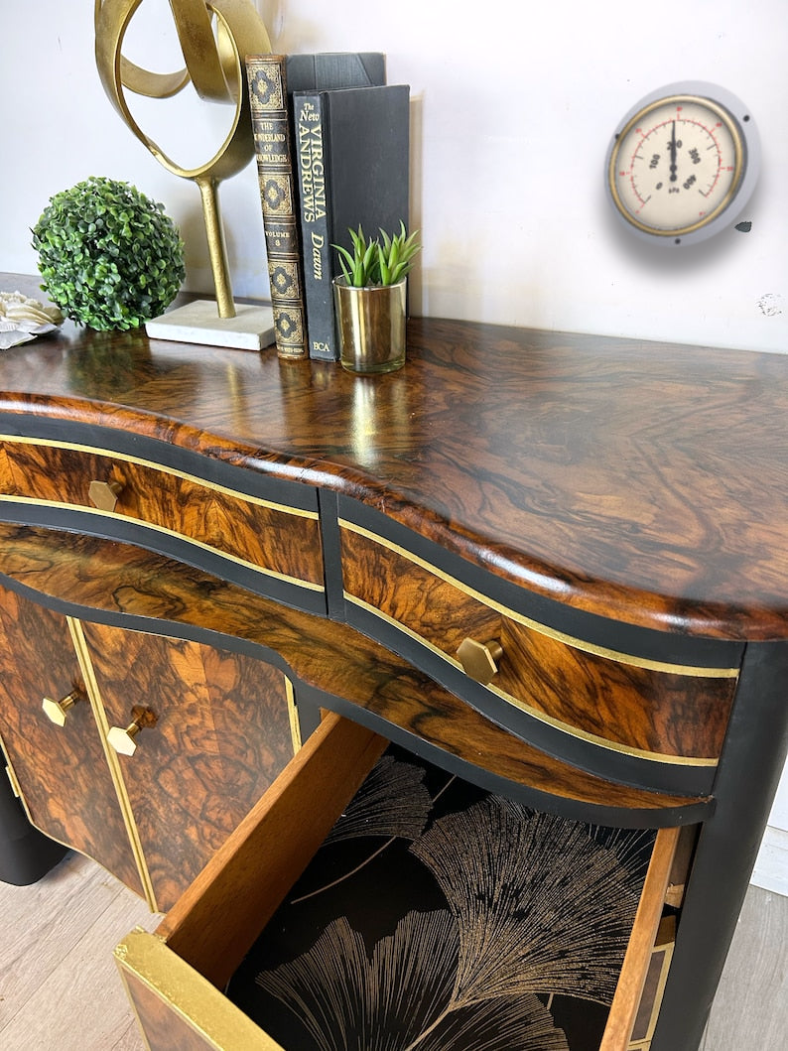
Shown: 200
